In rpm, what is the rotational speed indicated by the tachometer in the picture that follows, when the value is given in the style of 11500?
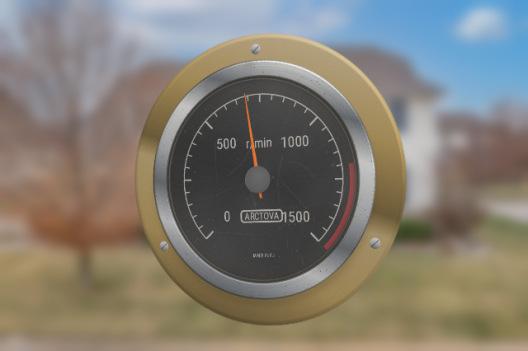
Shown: 700
